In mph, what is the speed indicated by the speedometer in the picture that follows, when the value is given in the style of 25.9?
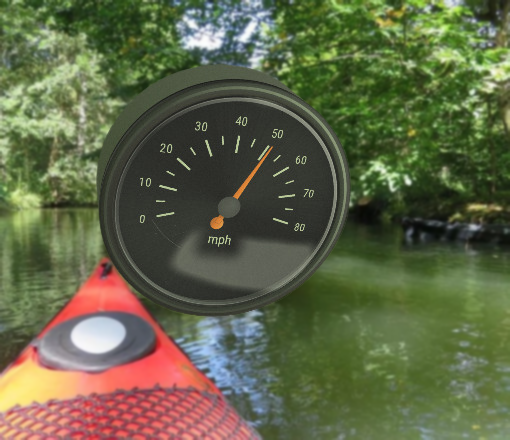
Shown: 50
